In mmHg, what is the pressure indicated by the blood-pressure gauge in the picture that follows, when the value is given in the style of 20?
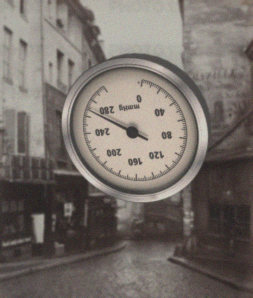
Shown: 270
